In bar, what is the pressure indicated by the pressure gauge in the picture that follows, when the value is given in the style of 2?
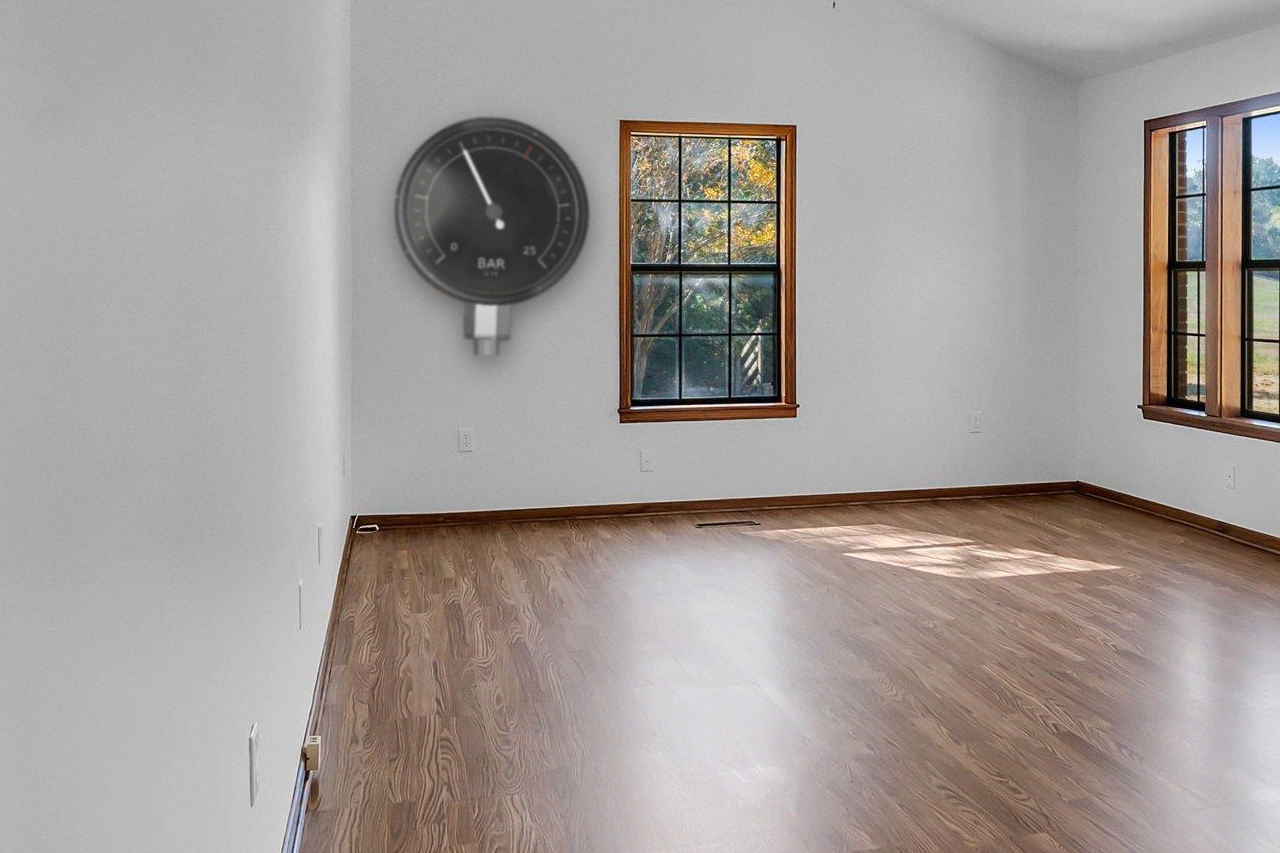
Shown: 10
